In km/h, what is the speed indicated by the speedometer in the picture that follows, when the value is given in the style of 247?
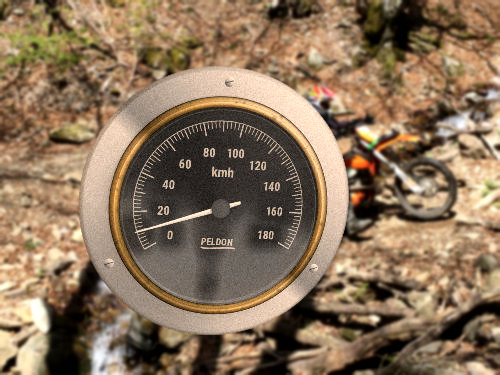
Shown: 10
